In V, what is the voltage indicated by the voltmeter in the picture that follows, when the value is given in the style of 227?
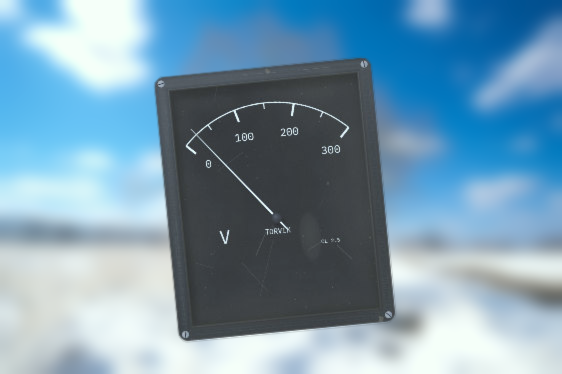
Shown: 25
